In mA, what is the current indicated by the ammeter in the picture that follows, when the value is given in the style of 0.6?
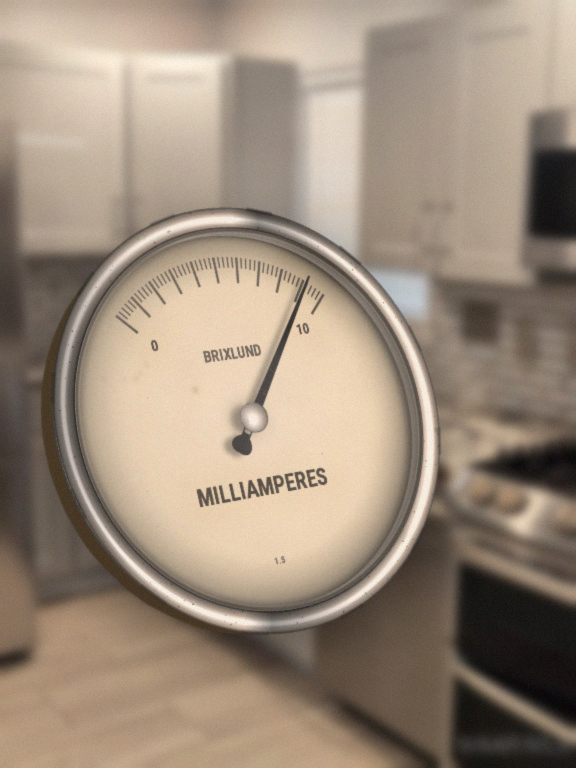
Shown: 9
